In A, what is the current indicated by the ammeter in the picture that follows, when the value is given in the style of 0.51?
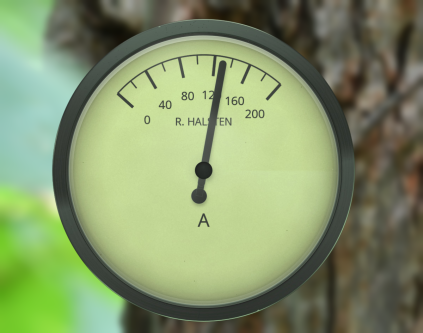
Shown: 130
